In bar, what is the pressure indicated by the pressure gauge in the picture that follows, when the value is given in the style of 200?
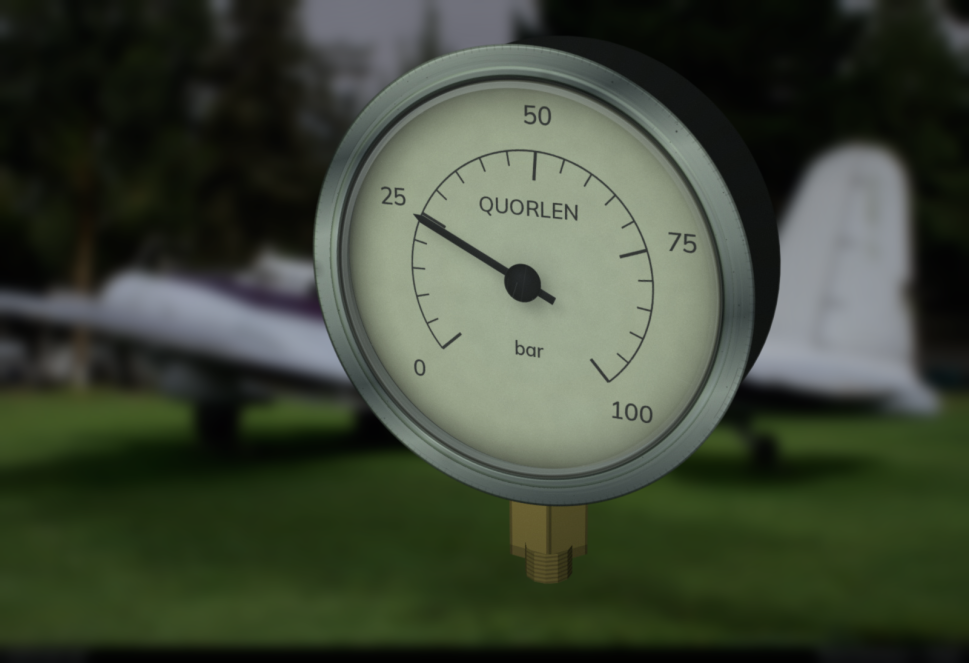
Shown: 25
